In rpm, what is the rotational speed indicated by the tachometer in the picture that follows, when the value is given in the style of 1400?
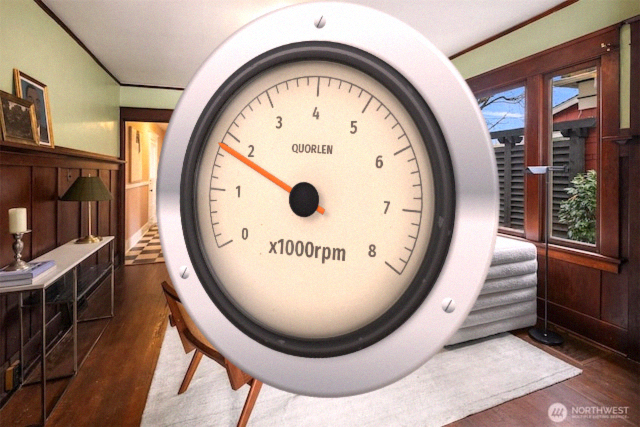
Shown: 1800
